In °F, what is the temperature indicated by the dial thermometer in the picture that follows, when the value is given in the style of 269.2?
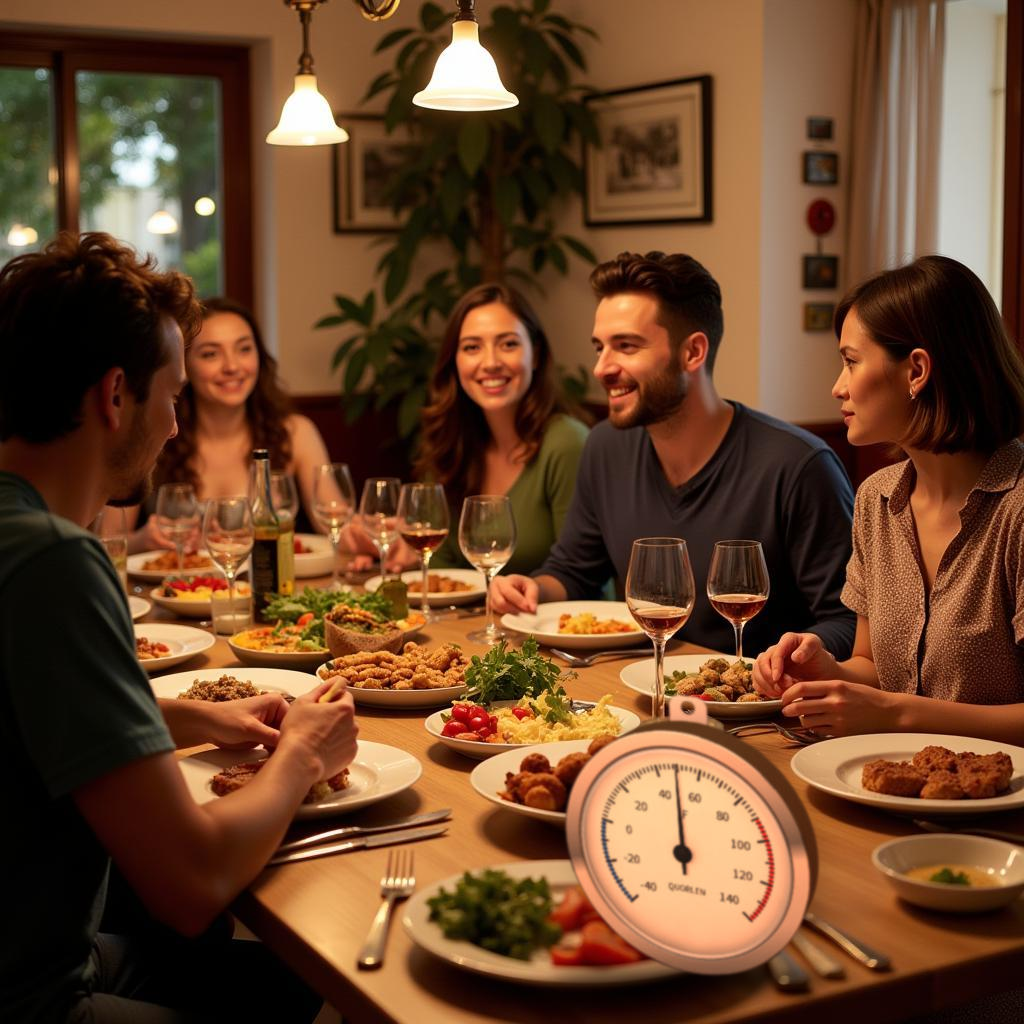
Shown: 50
